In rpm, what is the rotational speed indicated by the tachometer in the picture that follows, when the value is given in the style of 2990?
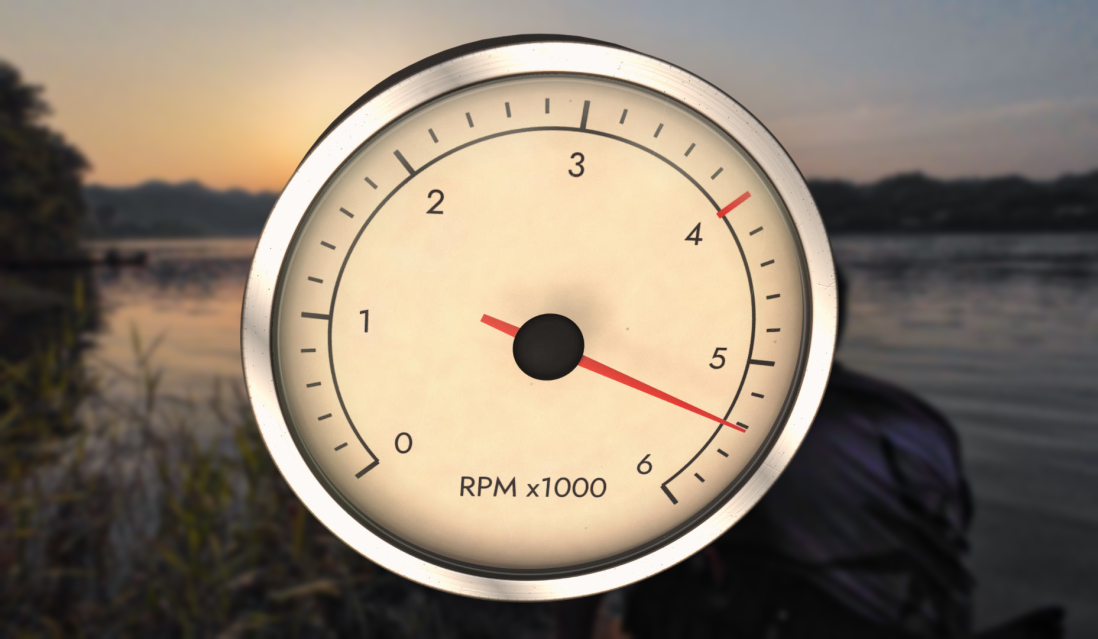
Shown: 5400
